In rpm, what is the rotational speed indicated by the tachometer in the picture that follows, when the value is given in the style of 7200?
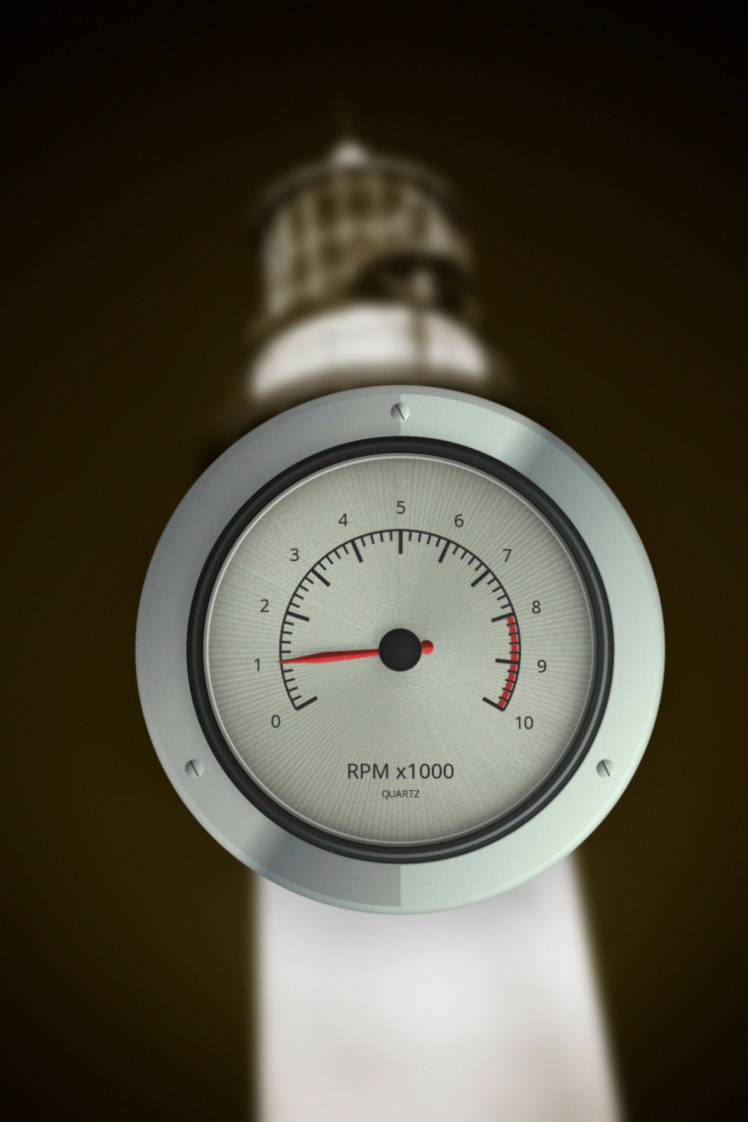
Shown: 1000
